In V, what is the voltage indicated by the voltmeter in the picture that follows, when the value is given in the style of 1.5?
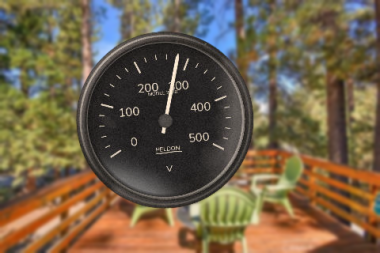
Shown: 280
